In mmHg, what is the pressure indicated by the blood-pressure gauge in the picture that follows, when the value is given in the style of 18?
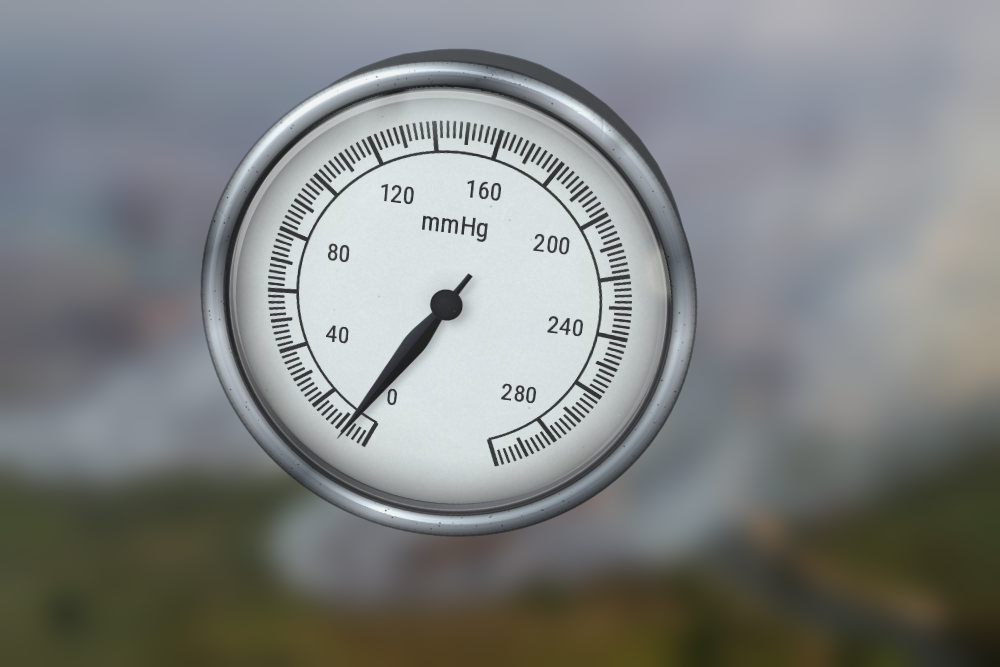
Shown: 8
